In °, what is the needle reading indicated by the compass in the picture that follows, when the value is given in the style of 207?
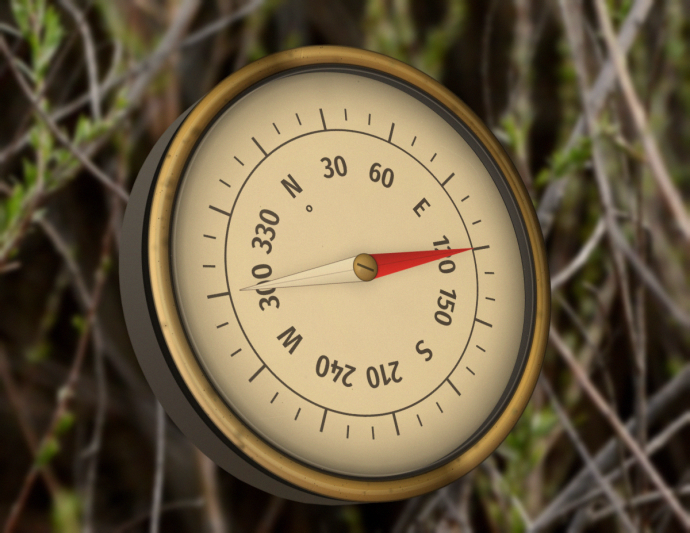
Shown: 120
